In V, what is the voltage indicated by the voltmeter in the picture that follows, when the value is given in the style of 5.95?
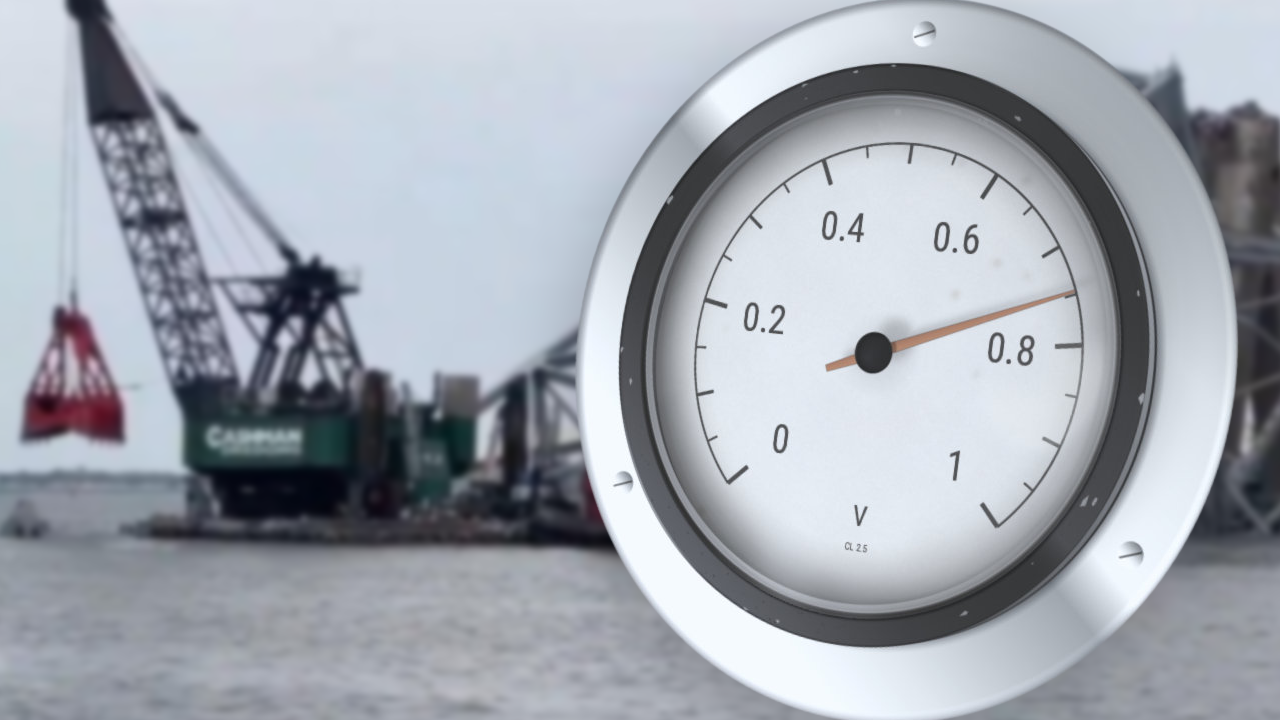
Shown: 0.75
